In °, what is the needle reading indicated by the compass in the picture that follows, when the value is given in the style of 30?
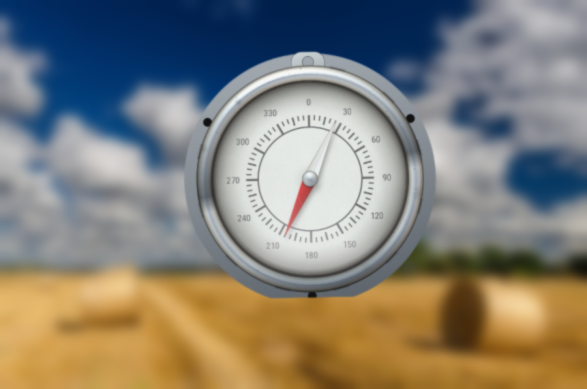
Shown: 205
